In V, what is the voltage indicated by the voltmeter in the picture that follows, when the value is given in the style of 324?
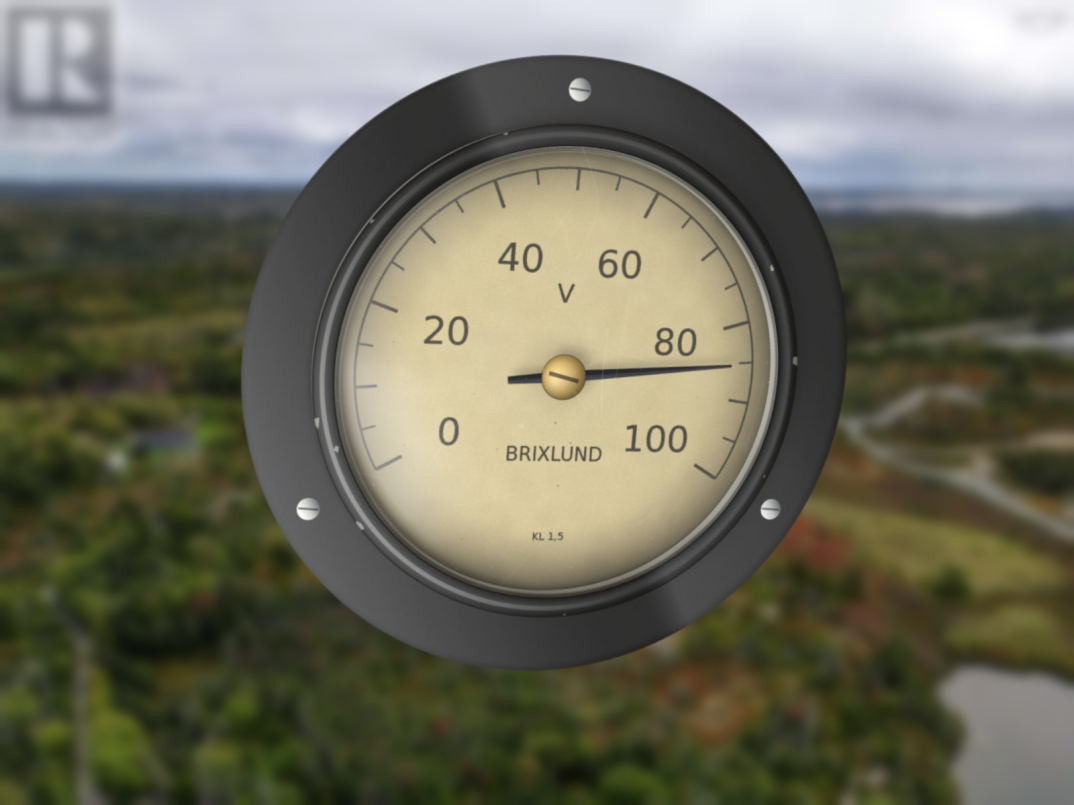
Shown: 85
